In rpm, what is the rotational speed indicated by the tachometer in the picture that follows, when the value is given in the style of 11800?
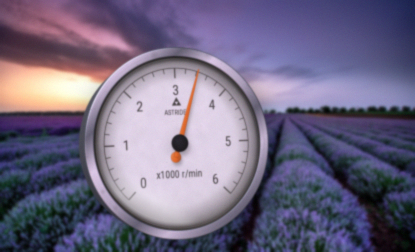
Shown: 3400
